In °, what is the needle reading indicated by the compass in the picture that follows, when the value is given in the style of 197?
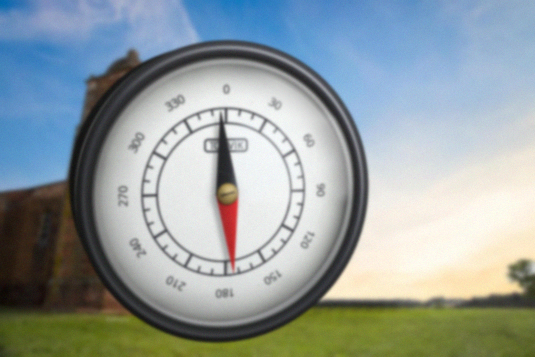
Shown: 175
